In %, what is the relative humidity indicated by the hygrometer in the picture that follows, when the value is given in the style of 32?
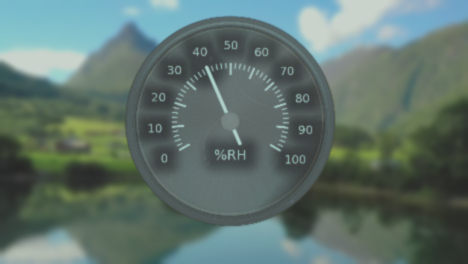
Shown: 40
